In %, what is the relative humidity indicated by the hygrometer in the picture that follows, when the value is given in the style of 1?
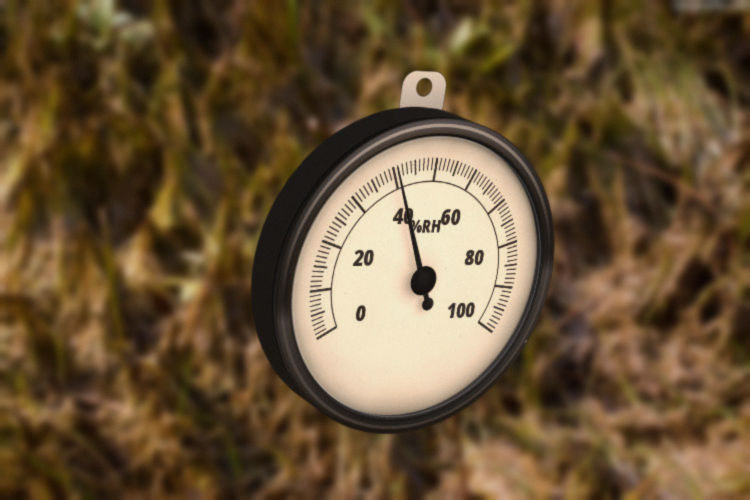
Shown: 40
